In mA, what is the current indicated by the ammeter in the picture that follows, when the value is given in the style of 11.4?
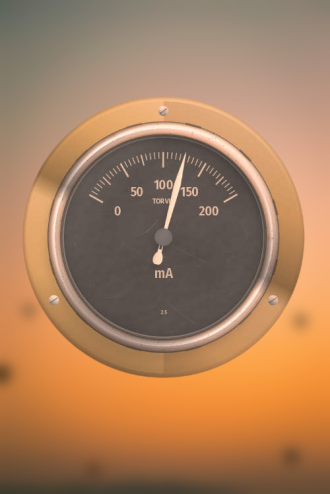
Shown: 125
